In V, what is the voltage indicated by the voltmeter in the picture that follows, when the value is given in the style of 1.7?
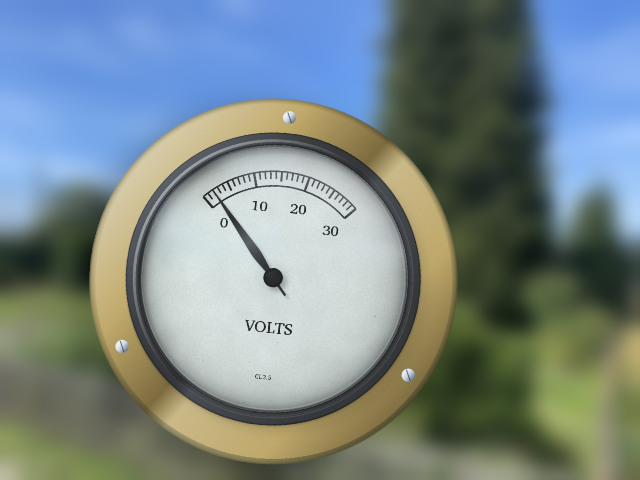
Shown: 2
